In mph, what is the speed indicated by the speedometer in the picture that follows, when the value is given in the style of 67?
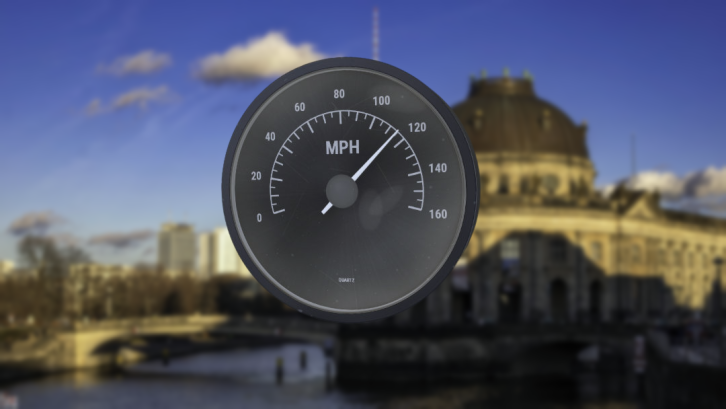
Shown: 115
